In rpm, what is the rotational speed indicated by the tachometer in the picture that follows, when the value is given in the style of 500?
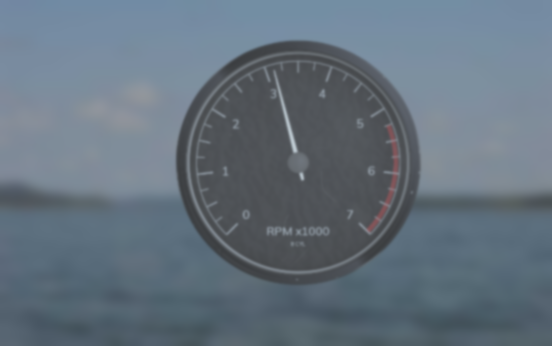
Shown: 3125
